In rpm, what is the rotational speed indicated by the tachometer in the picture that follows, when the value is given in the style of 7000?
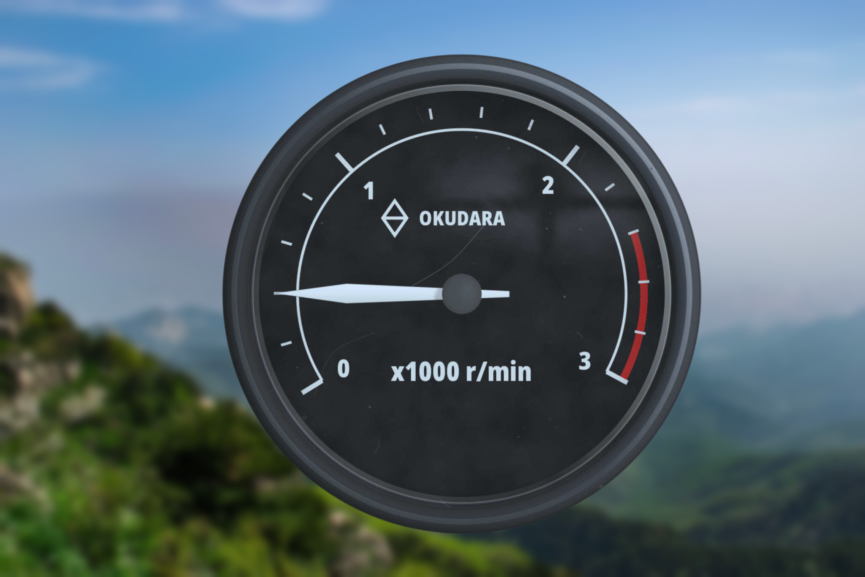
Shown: 400
